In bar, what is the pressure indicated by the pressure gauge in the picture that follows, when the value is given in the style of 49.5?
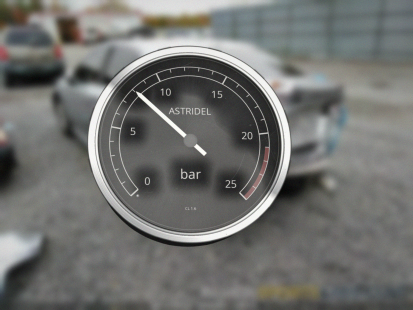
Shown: 8
